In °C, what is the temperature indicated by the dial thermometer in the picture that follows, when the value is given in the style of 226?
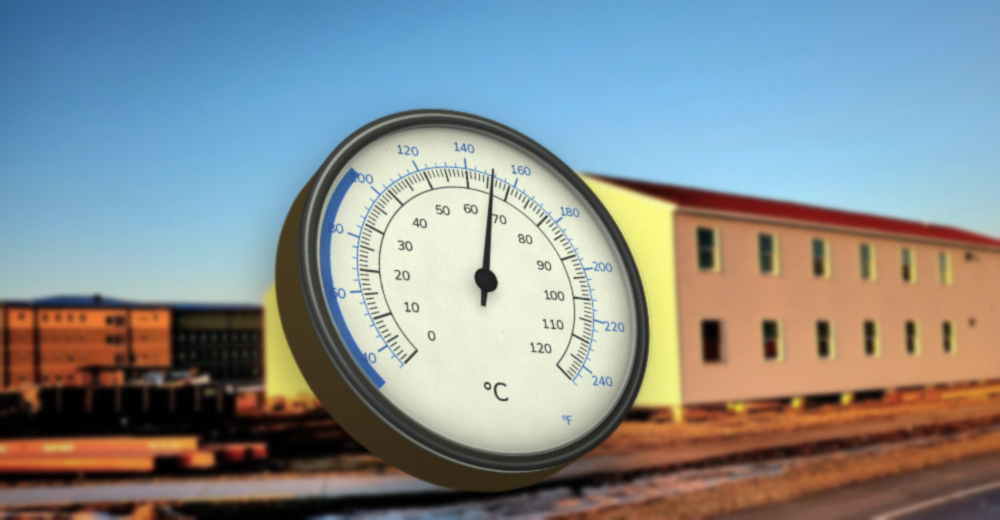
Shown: 65
